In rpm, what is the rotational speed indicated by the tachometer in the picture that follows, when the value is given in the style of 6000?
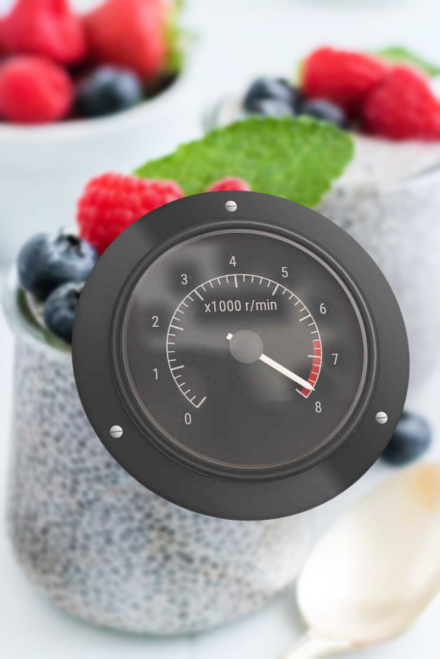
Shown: 7800
